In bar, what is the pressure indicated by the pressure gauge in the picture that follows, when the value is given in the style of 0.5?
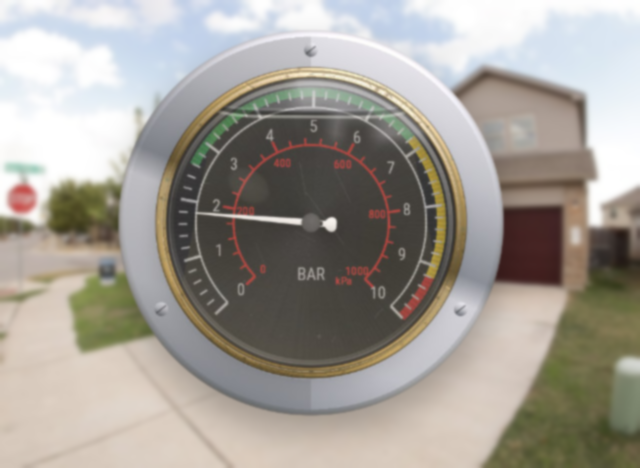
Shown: 1.8
